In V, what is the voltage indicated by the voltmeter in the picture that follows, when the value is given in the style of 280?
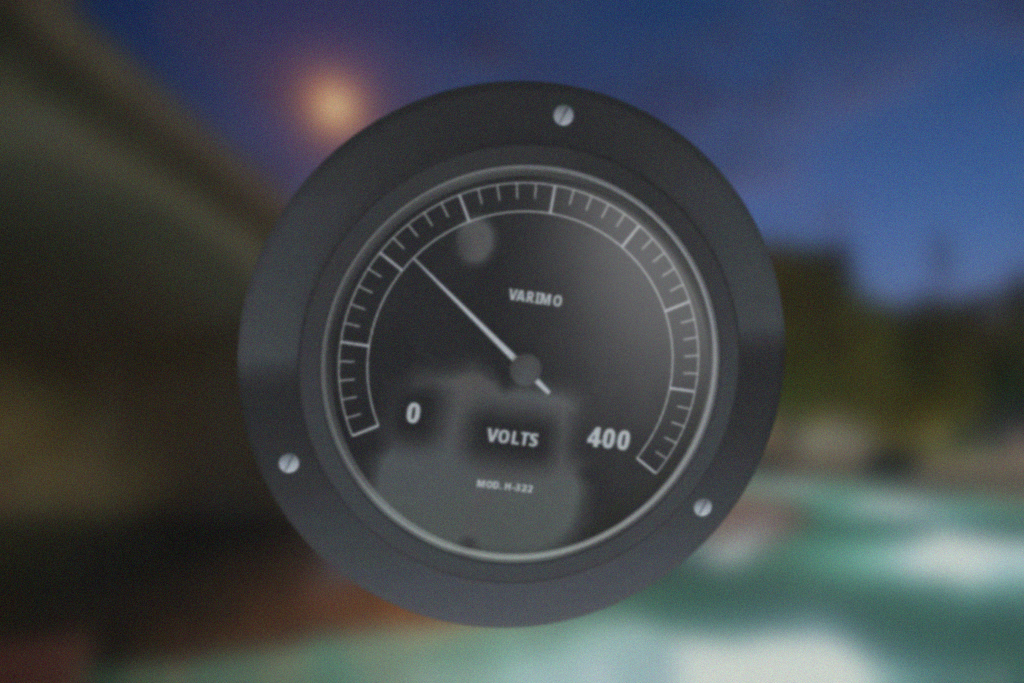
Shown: 110
